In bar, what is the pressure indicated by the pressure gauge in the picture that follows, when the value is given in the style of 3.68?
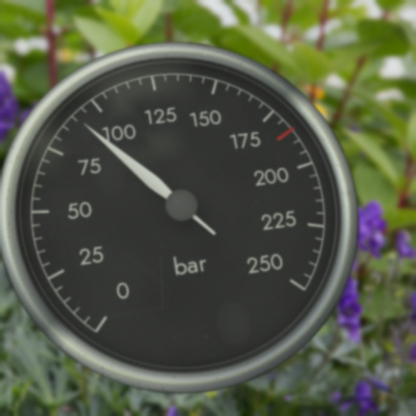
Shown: 90
